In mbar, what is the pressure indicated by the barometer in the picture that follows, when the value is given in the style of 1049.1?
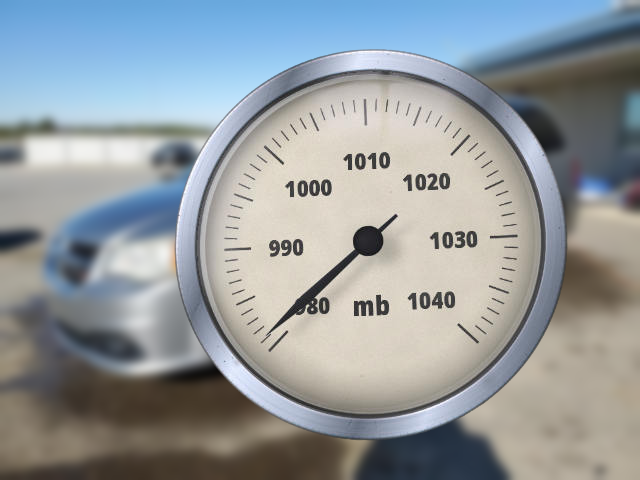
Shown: 981
